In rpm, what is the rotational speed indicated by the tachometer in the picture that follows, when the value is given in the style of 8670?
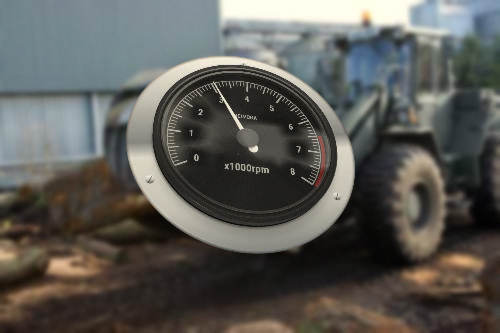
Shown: 3000
